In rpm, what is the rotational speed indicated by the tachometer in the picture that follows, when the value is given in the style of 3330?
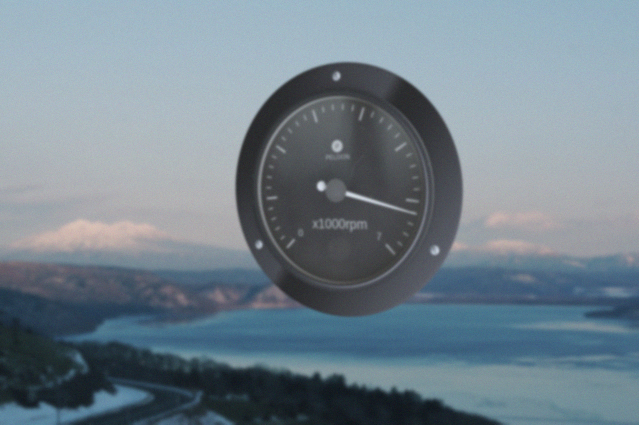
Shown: 6200
